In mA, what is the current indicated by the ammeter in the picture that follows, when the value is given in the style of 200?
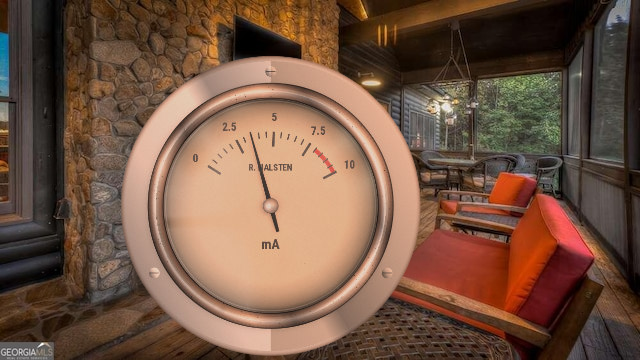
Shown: 3.5
